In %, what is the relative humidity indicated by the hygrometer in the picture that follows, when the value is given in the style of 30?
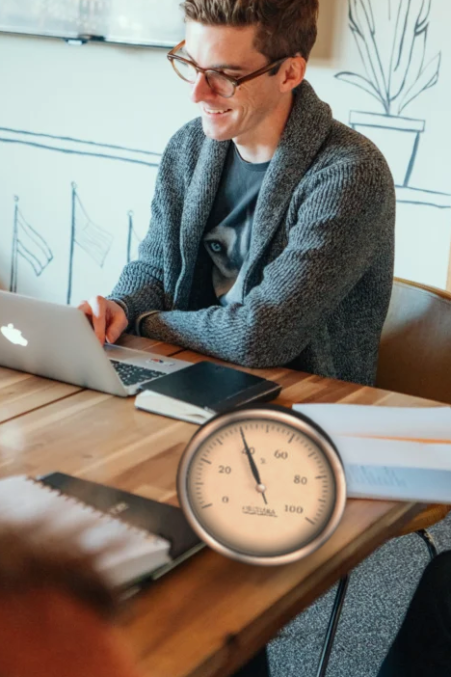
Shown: 40
